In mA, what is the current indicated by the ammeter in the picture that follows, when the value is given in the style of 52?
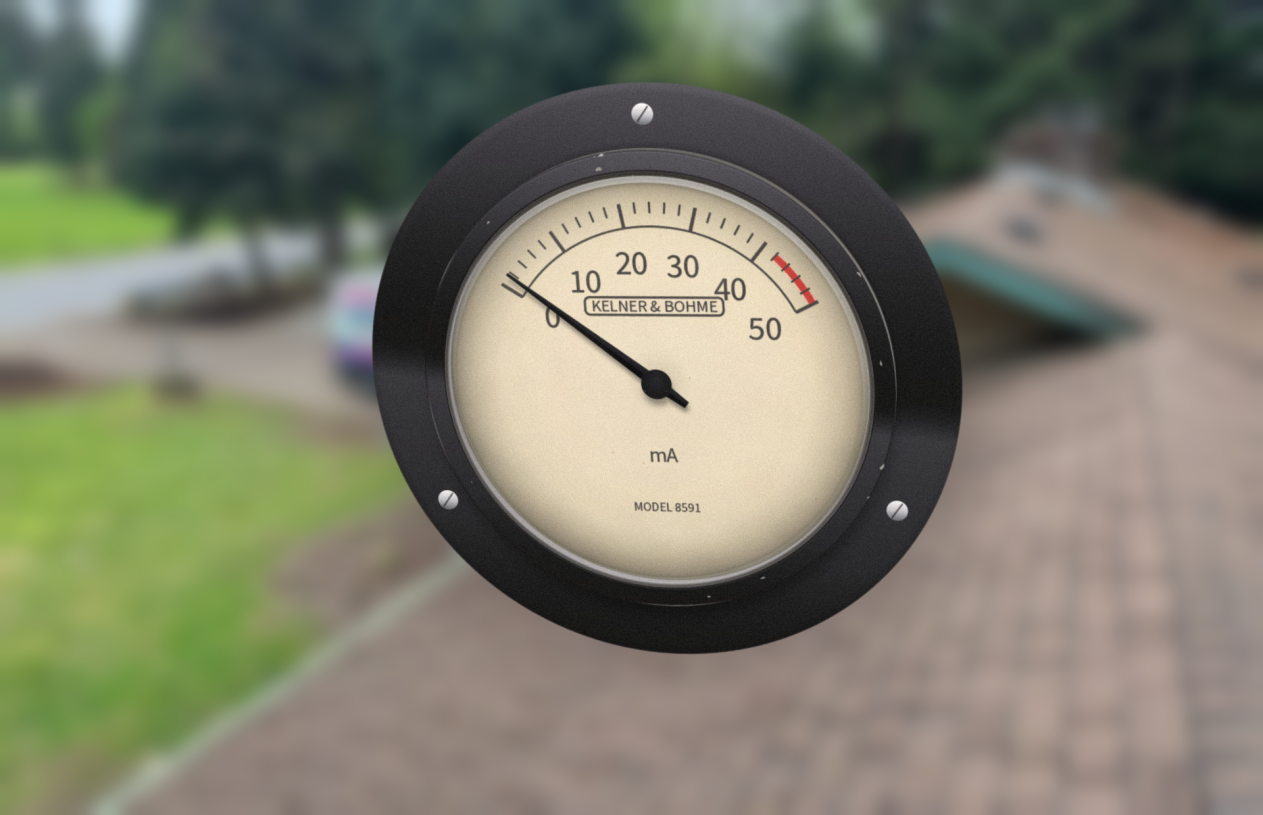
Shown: 2
